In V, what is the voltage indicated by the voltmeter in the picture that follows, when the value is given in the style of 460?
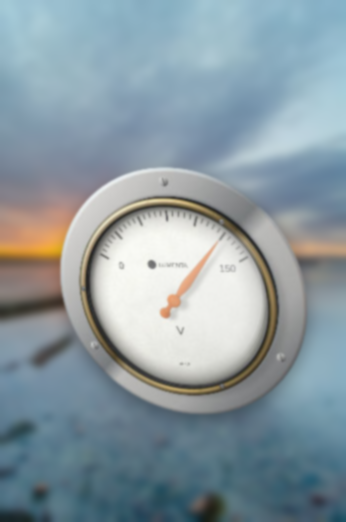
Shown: 125
